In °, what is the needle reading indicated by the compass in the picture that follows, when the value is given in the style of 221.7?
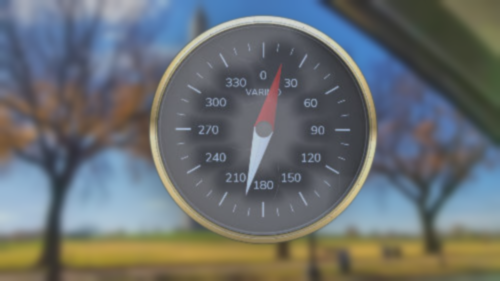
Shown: 15
